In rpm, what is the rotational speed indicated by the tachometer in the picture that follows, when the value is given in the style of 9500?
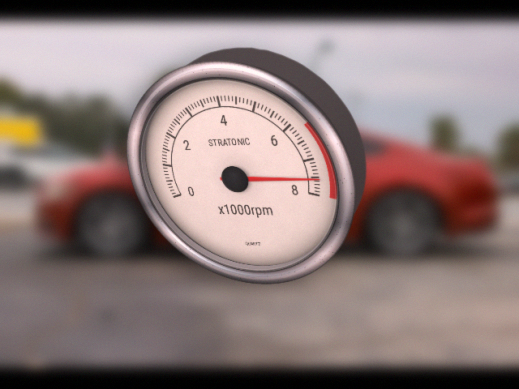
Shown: 7500
